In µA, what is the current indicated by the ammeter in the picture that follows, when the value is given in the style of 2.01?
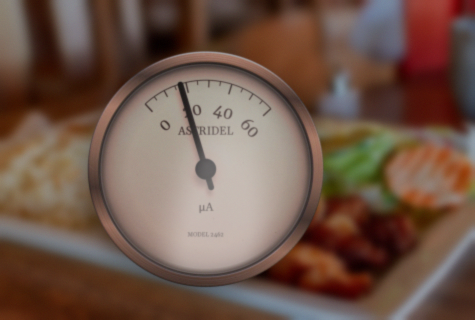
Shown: 17.5
